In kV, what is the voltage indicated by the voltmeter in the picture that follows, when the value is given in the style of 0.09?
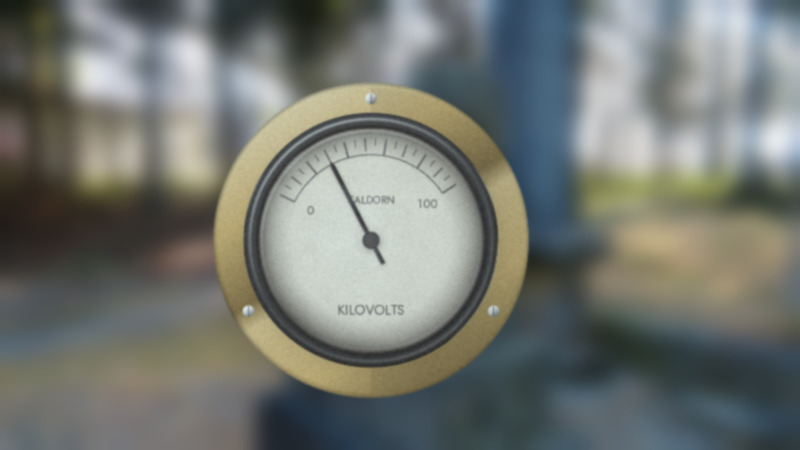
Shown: 30
